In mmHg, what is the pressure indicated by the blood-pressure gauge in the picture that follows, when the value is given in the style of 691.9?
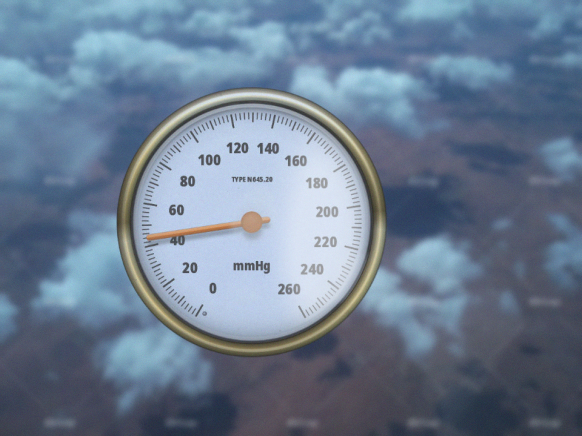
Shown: 44
